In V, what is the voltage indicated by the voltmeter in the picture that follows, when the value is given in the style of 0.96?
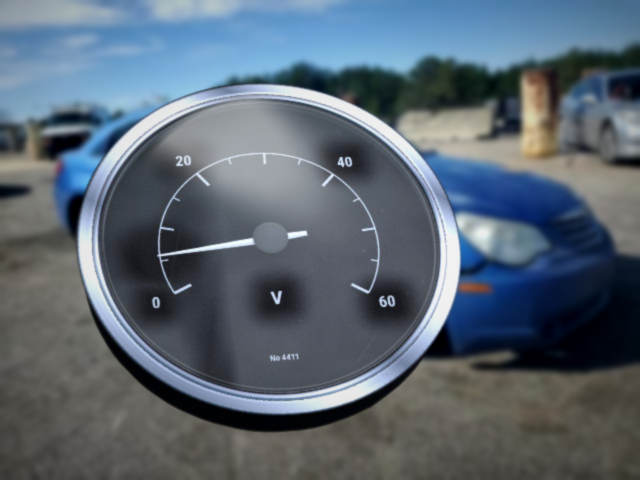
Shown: 5
